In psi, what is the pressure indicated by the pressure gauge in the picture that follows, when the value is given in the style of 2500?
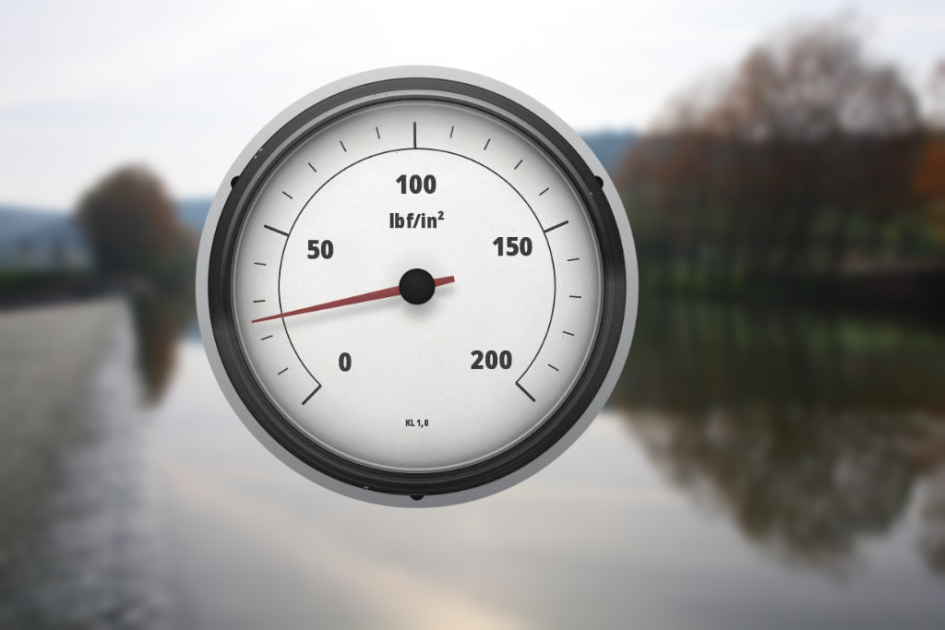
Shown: 25
